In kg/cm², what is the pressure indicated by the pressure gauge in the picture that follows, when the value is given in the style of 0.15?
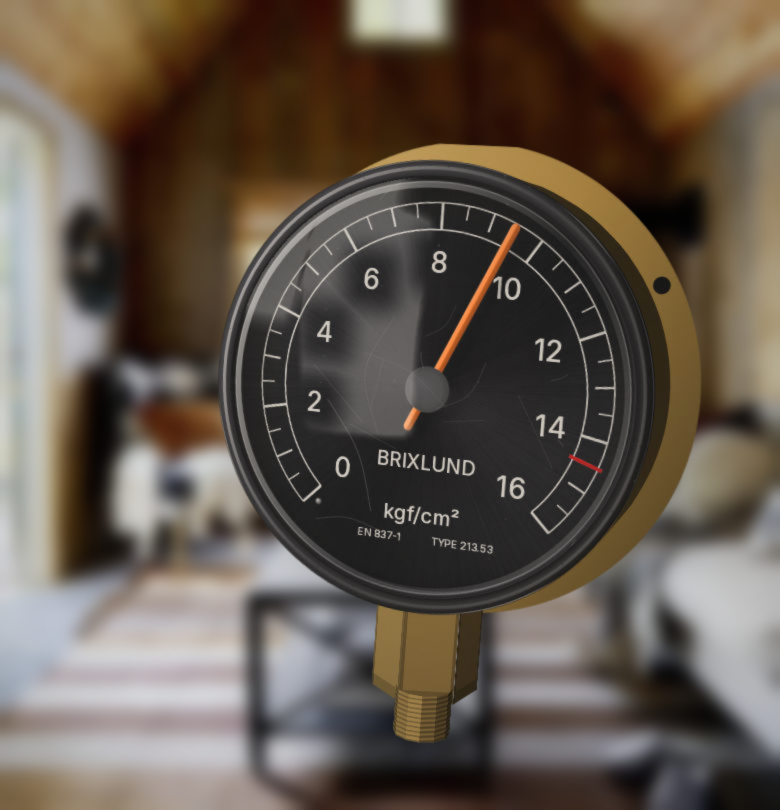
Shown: 9.5
